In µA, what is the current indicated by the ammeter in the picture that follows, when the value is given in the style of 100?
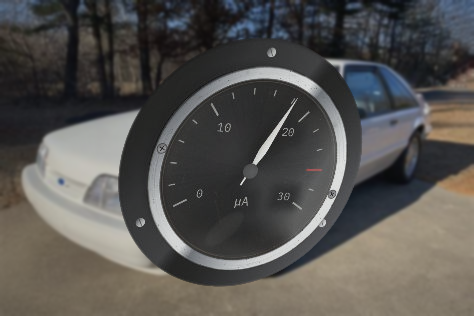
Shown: 18
